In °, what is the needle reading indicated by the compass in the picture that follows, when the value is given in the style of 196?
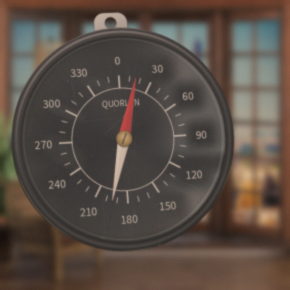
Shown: 15
